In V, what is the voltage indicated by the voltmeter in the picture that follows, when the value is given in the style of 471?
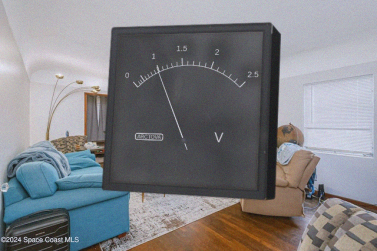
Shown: 1
